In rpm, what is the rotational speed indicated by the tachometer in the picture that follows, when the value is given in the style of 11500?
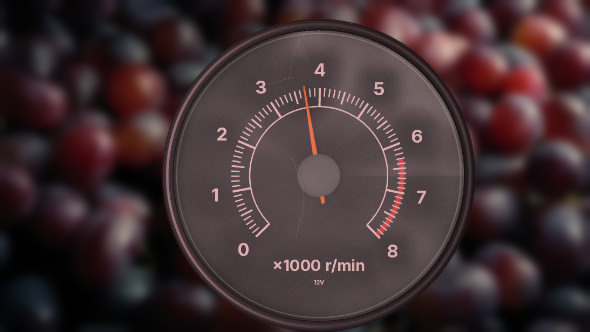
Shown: 3700
